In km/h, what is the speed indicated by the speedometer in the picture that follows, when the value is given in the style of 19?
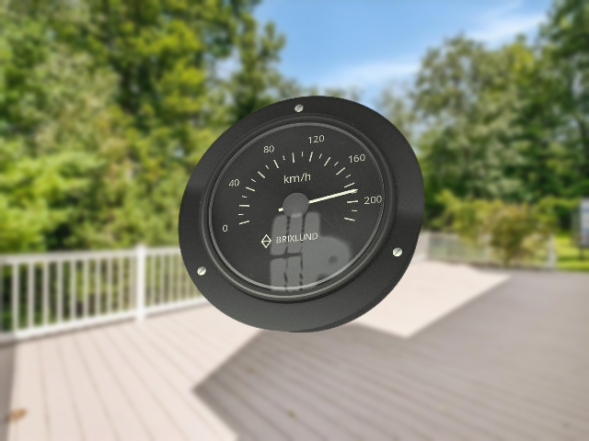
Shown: 190
